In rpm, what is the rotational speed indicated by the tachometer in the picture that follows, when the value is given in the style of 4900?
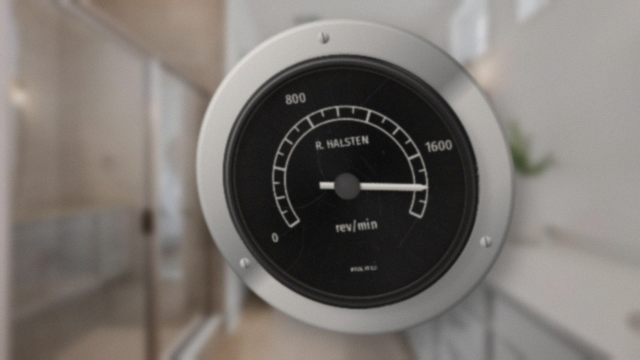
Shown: 1800
